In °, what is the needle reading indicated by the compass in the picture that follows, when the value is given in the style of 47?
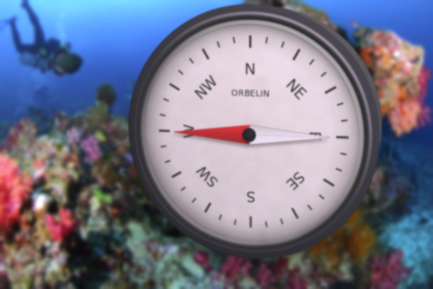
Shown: 270
